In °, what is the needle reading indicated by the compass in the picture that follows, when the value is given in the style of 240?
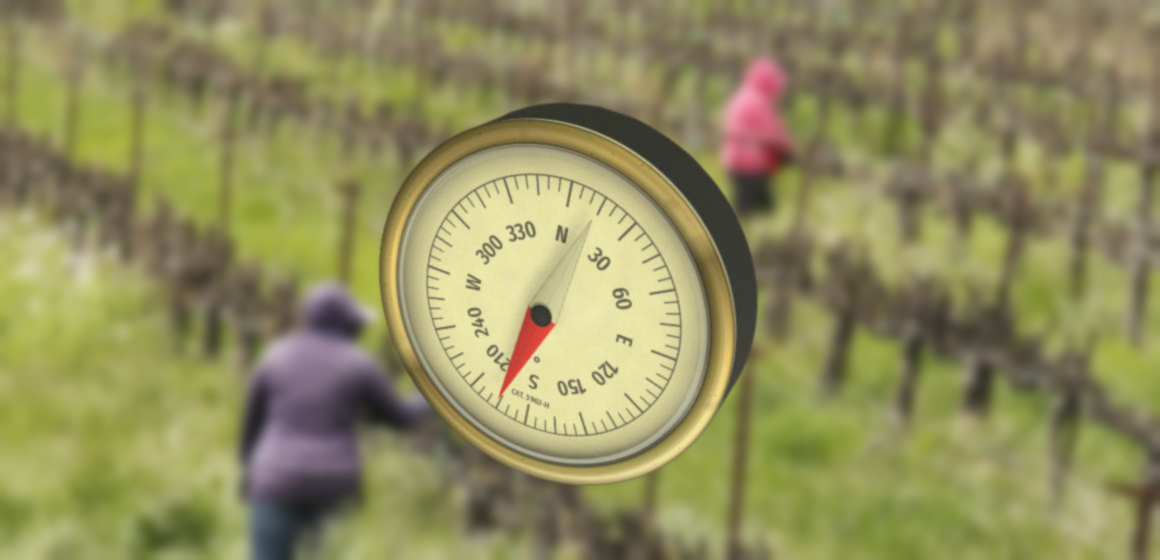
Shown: 195
